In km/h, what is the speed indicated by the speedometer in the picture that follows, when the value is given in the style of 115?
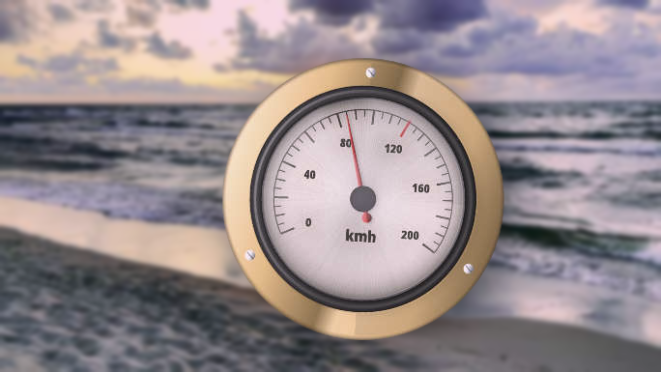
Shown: 85
